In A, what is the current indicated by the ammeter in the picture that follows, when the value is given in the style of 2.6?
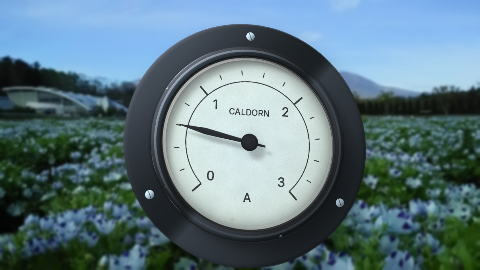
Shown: 0.6
